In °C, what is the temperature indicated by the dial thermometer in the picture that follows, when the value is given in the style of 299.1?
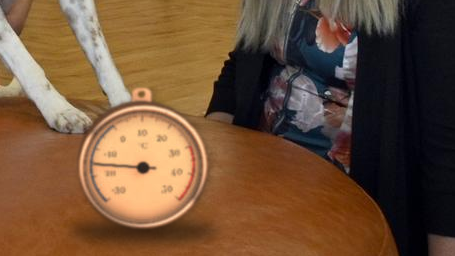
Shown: -15
